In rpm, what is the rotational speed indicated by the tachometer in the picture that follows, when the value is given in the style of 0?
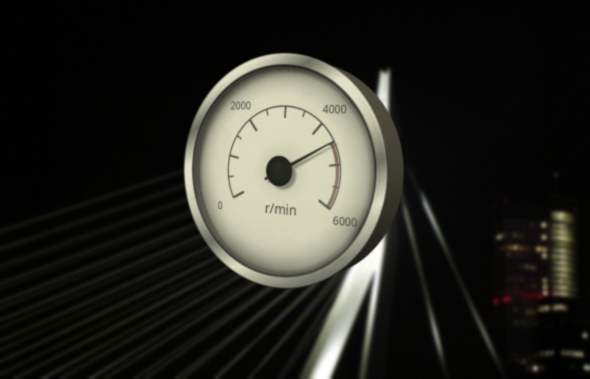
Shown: 4500
